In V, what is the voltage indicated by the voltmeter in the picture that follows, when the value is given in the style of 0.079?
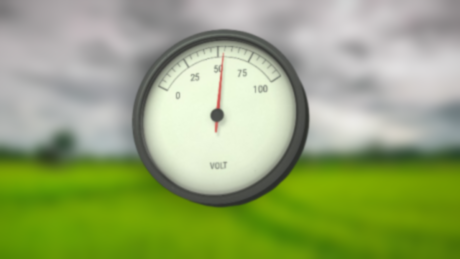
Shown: 55
